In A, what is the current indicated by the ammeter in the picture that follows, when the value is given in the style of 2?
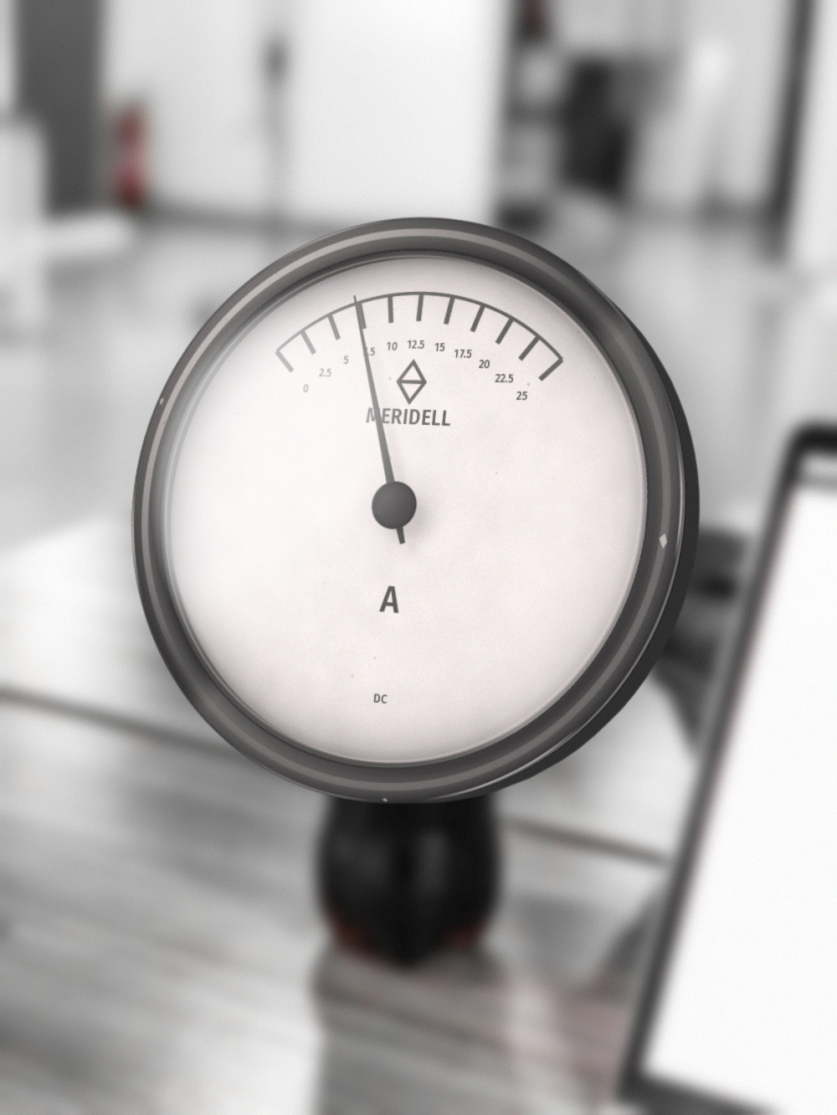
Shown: 7.5
